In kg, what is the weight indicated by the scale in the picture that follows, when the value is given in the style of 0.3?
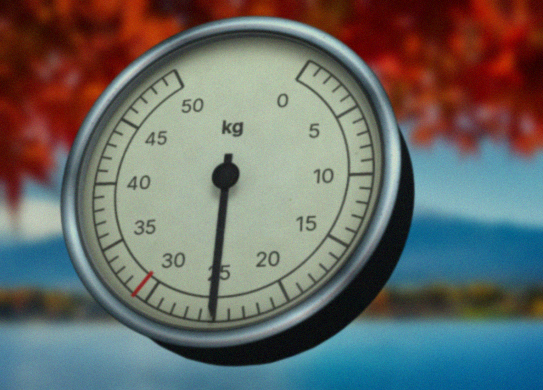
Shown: 25
